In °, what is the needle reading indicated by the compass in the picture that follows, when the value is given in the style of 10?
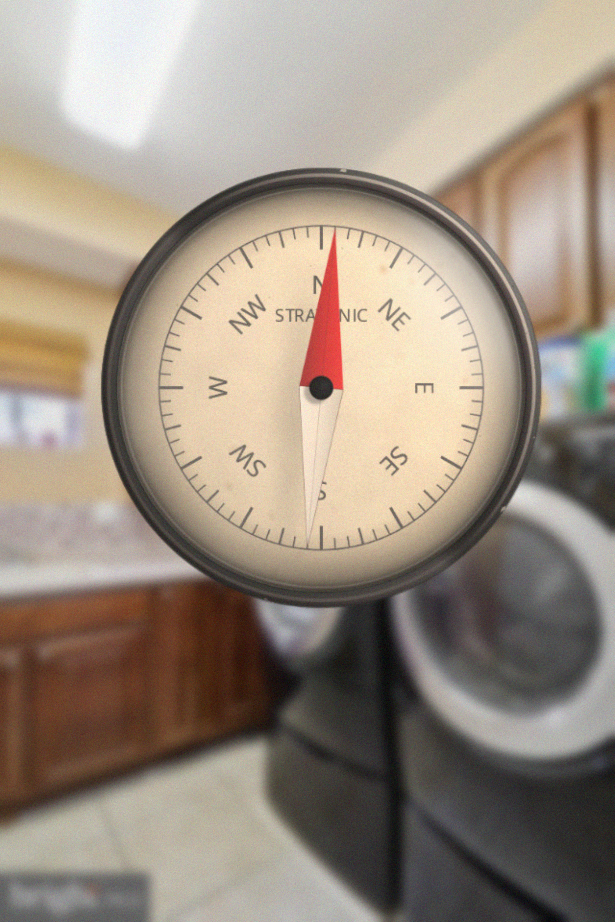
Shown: 5
